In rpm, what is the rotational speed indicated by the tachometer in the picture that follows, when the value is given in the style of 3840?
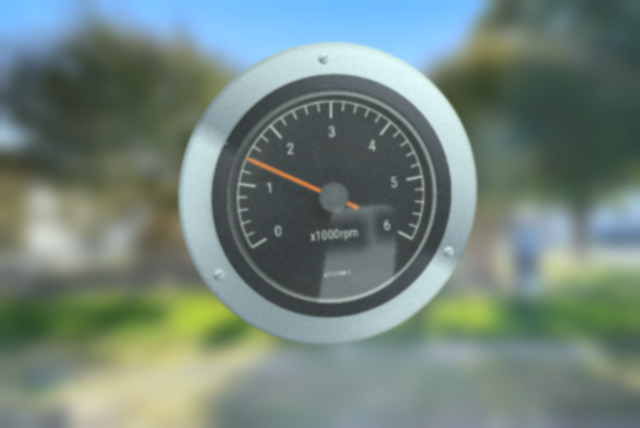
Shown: 1400
